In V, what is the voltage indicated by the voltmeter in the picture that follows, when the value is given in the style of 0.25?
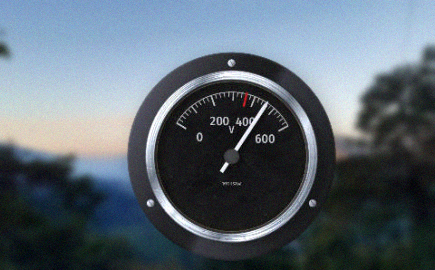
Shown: 460
